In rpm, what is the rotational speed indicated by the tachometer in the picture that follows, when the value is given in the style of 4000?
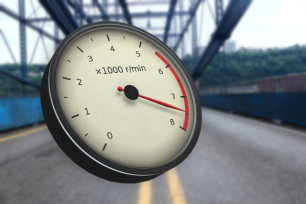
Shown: 7500
